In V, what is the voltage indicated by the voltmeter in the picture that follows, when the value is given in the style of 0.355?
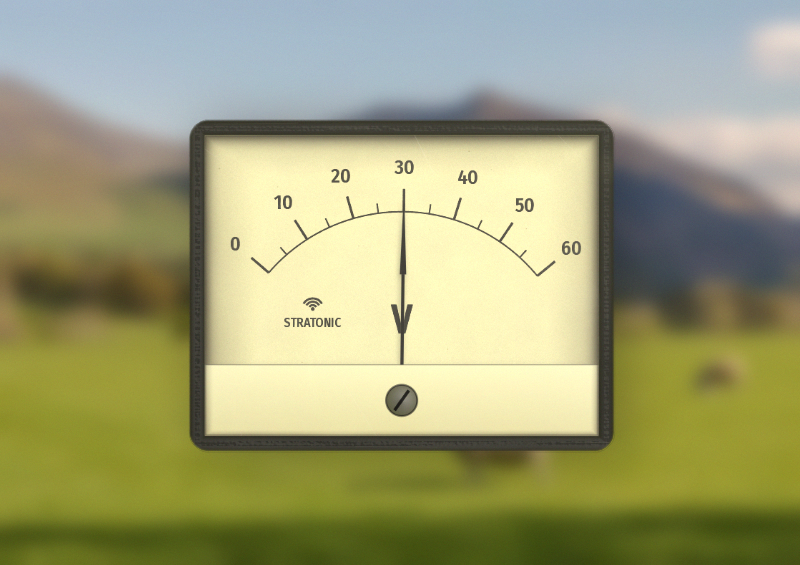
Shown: 30
